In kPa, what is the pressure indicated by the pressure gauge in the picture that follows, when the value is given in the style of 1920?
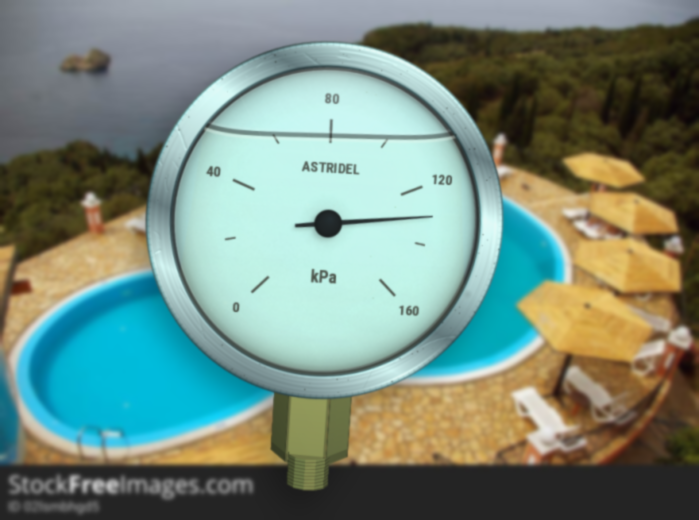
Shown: 130
